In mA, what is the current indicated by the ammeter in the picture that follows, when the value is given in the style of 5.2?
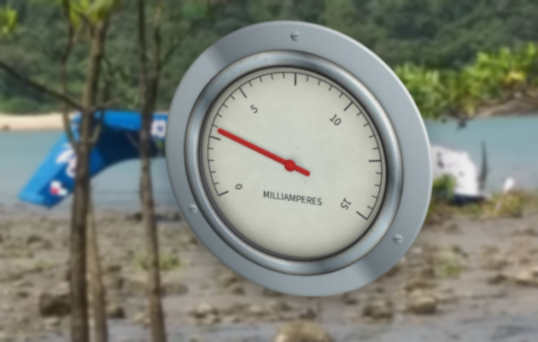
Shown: 3
